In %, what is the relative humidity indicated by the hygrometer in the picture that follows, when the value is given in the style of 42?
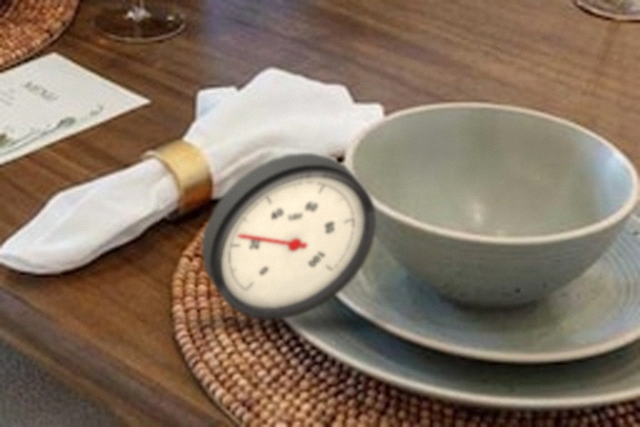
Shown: 25
